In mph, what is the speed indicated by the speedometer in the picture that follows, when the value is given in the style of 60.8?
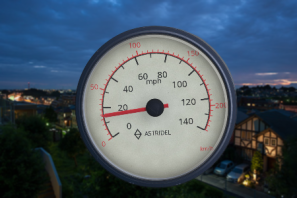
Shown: 15
